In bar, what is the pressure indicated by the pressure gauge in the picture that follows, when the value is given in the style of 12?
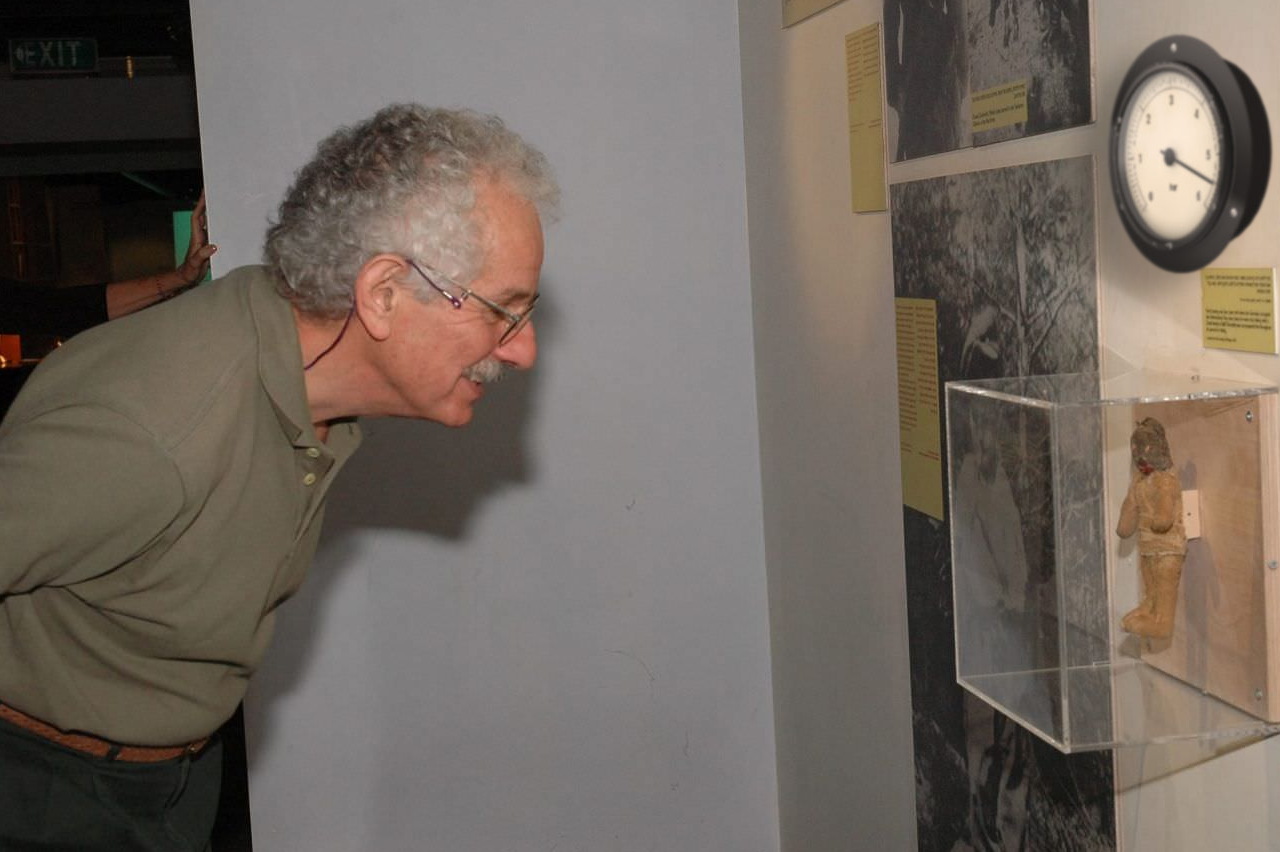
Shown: 5.5
